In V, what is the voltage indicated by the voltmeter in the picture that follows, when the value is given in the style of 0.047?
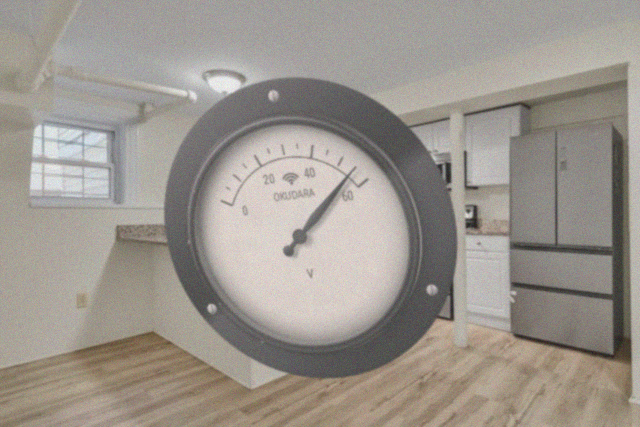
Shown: 55
